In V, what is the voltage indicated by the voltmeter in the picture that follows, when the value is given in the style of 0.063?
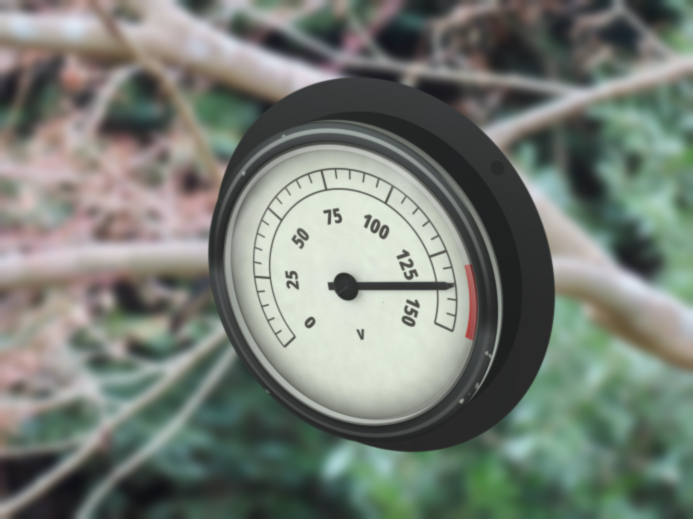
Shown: 135
